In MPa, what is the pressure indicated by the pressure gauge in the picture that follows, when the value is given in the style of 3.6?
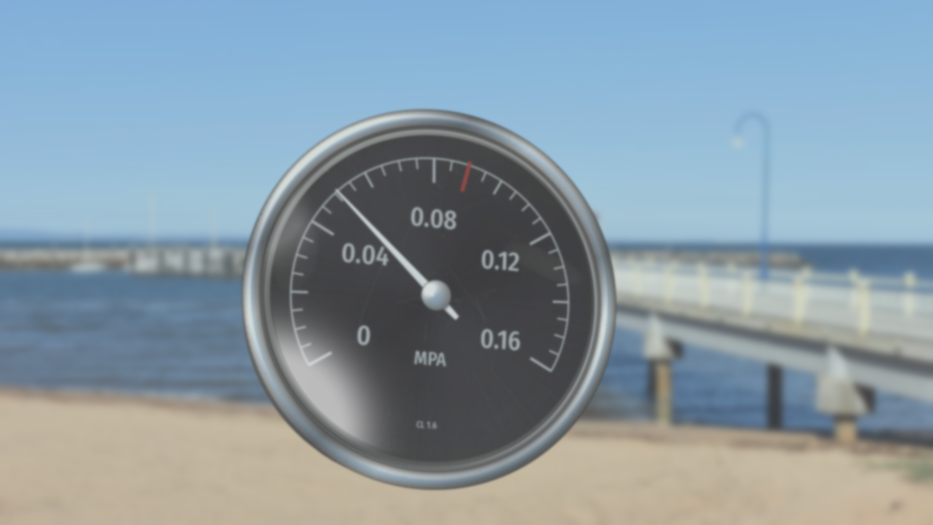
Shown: 0.05
